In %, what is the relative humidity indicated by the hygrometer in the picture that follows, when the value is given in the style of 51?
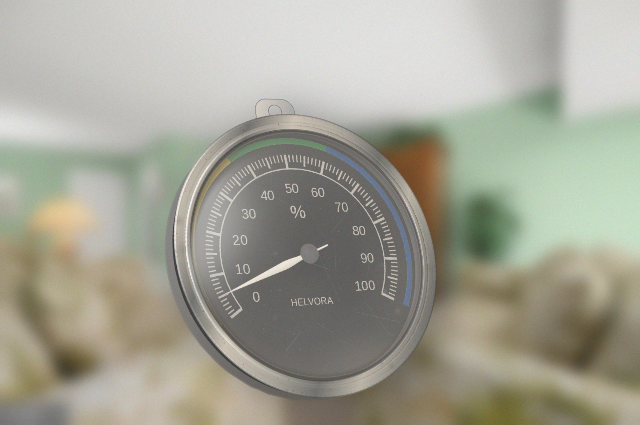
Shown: 5
